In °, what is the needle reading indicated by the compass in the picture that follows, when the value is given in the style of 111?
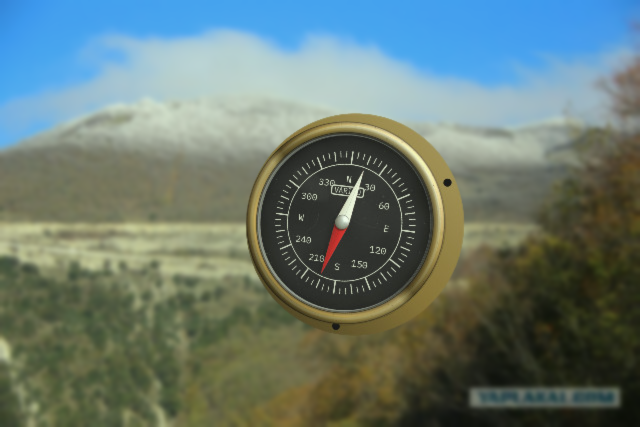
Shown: 195
